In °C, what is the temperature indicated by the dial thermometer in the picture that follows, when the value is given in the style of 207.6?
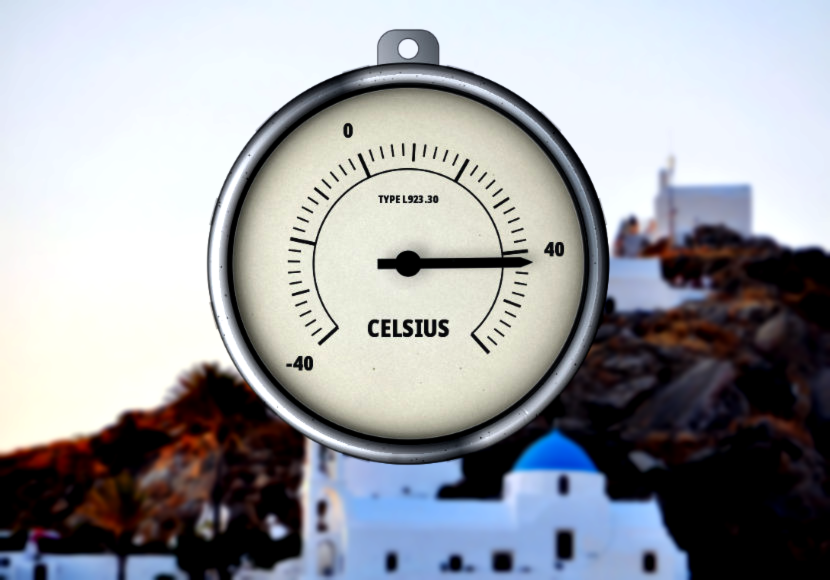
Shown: 42
